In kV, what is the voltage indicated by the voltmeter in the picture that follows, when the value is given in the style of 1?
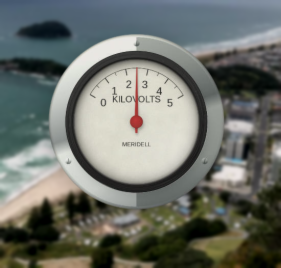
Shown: 2.5
